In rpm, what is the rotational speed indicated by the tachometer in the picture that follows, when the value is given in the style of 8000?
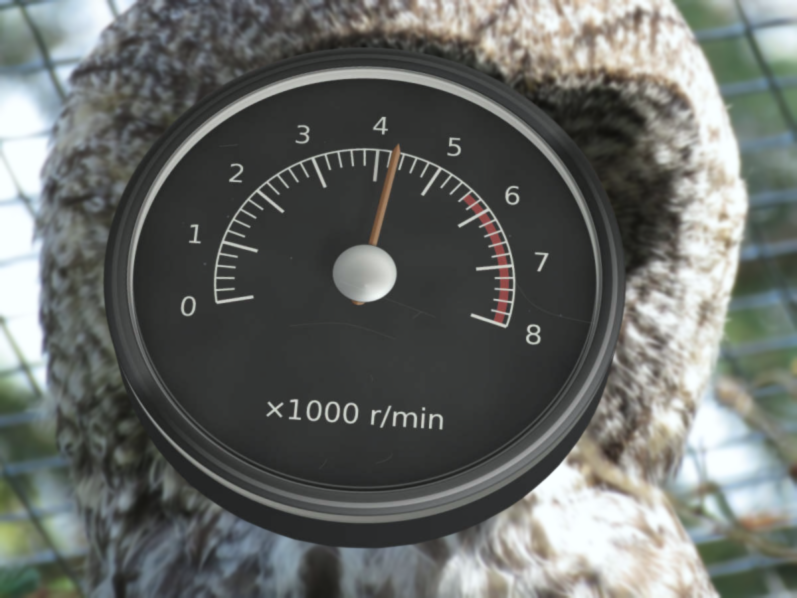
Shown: 4300
